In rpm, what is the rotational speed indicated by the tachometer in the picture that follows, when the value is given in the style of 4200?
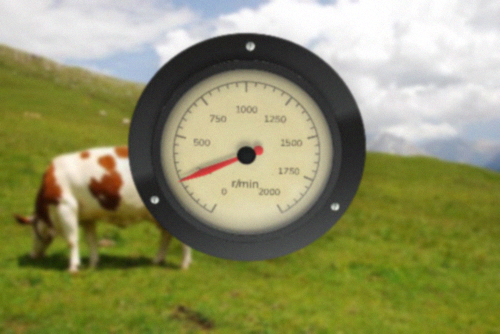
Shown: 250
